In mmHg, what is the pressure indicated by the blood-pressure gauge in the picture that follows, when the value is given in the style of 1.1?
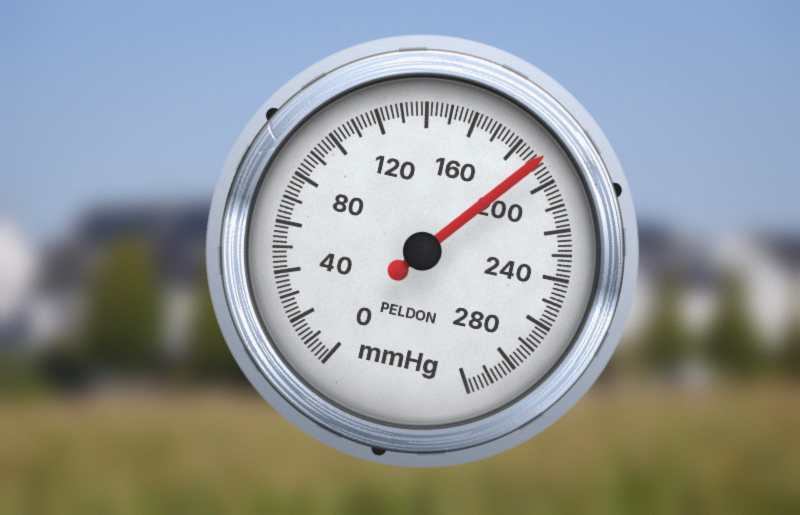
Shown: 190
